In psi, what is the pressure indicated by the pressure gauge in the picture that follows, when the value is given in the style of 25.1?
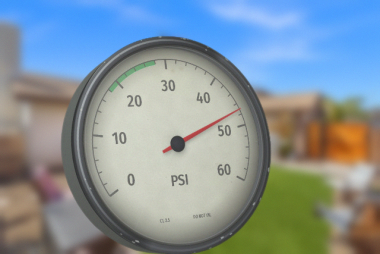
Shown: 47
